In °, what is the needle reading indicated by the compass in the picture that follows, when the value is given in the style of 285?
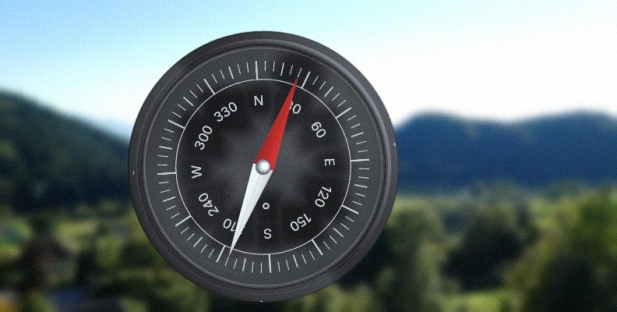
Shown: 25
